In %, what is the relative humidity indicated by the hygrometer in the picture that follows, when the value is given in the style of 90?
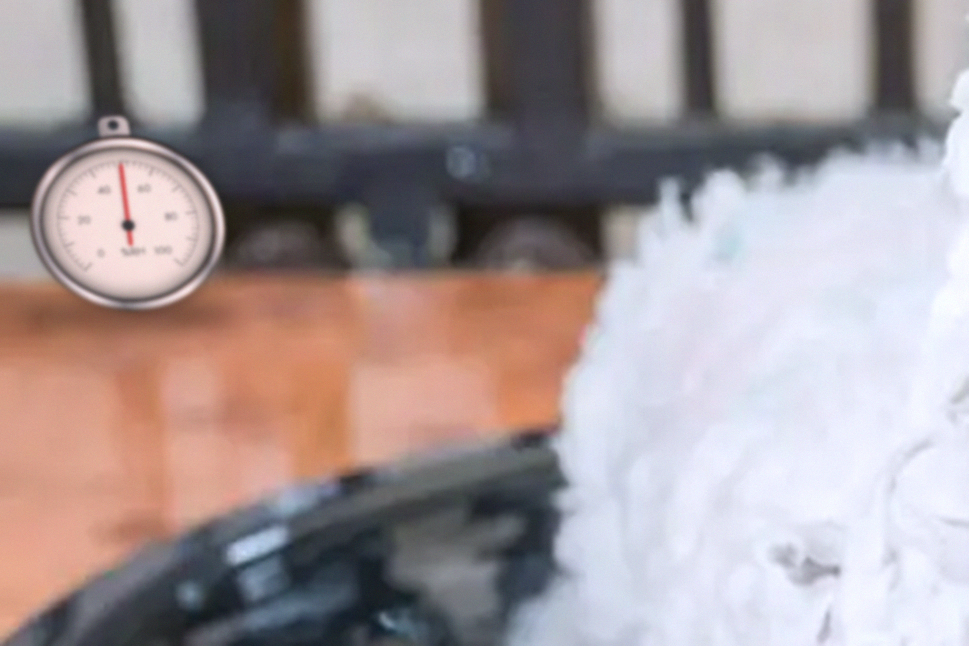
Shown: 50
